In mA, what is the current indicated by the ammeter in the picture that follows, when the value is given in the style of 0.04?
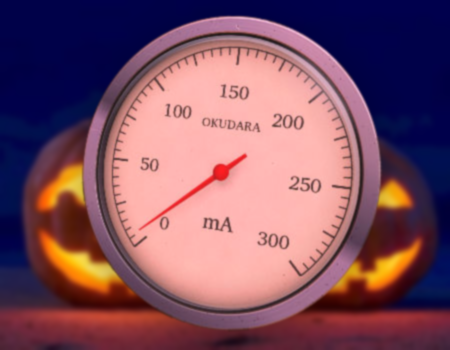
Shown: 5
